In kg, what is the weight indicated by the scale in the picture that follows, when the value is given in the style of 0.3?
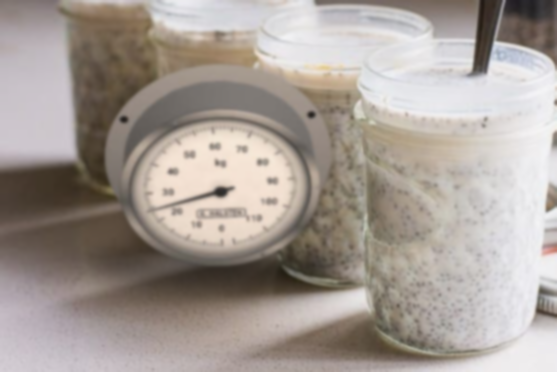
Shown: 25
